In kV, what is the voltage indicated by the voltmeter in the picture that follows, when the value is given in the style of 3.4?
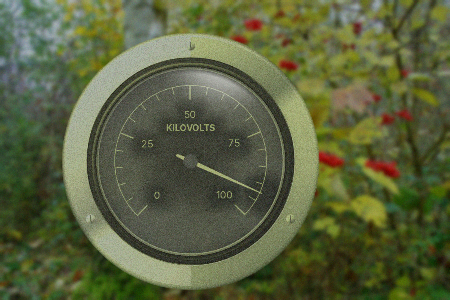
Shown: 92.5
